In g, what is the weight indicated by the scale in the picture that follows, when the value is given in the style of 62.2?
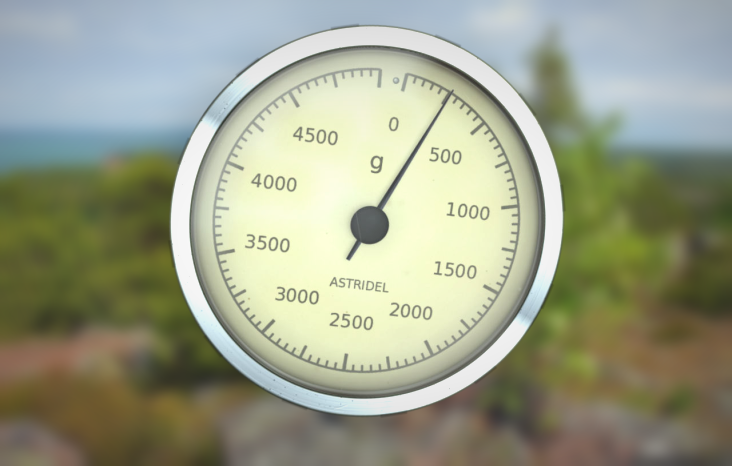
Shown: 250
